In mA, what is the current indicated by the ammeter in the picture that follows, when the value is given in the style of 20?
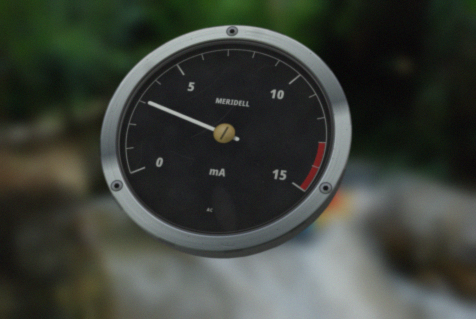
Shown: 3
